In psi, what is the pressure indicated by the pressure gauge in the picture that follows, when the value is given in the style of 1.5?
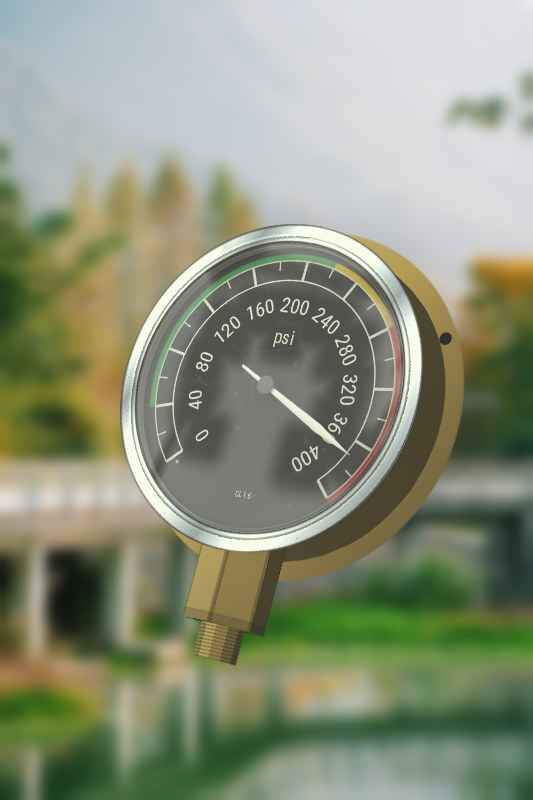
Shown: 370
